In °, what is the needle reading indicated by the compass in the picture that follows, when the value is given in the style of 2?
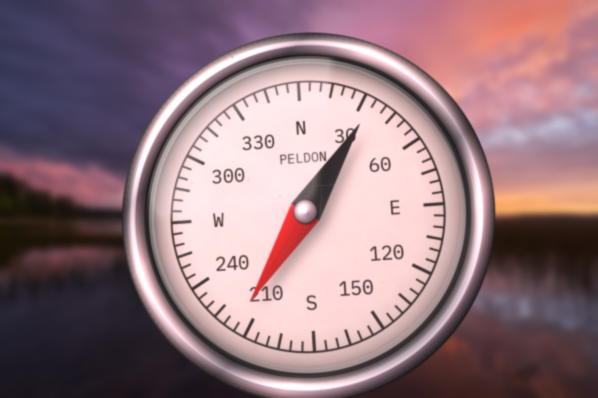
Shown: 215
